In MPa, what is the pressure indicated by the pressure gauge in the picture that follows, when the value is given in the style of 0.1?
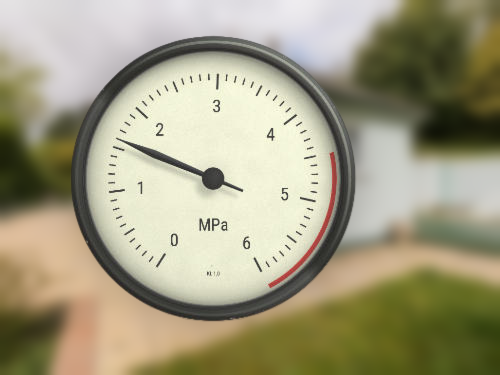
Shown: 1.6
